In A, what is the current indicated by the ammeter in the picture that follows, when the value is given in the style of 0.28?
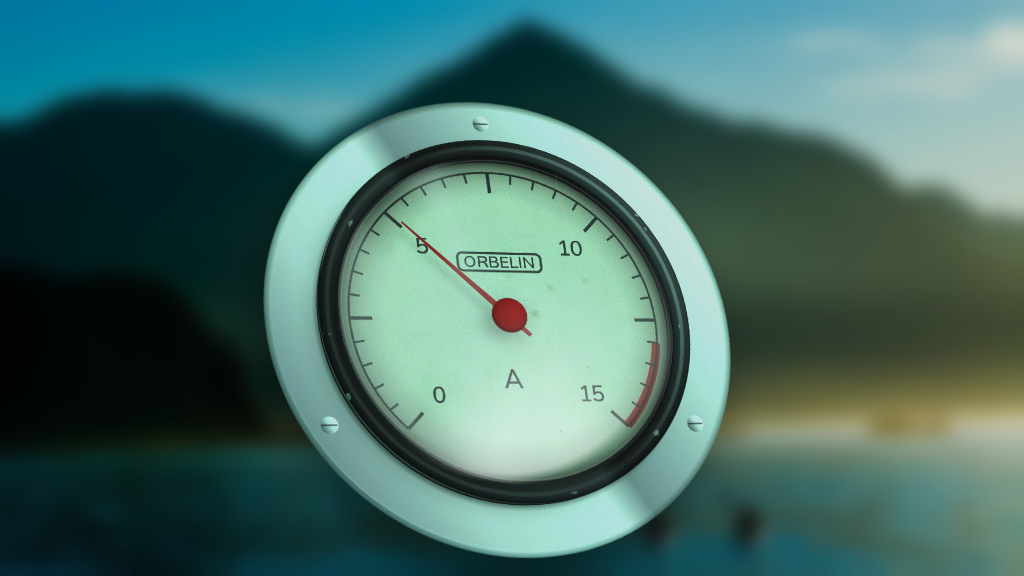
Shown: 5
